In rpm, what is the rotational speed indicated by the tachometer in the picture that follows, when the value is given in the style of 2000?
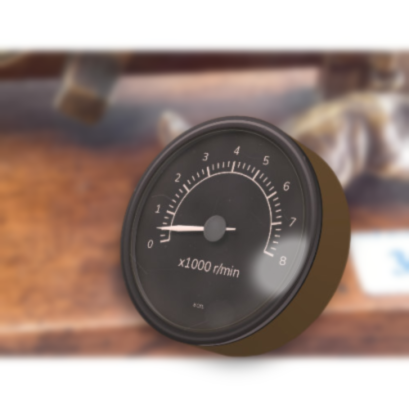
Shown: 400
